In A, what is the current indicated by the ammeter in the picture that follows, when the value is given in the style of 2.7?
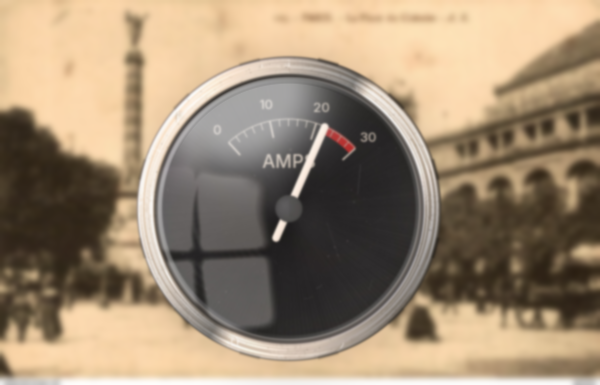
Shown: 22
